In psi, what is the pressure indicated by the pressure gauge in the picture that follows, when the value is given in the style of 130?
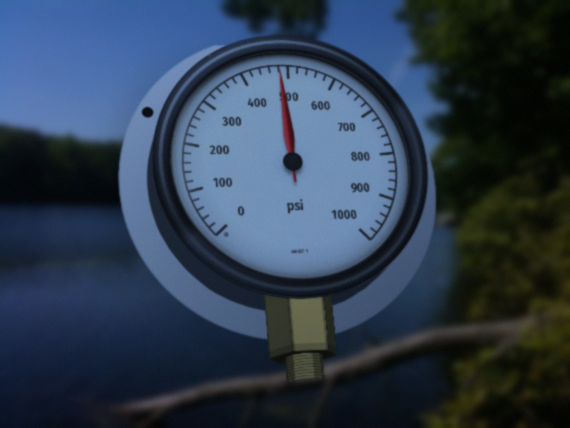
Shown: 480
